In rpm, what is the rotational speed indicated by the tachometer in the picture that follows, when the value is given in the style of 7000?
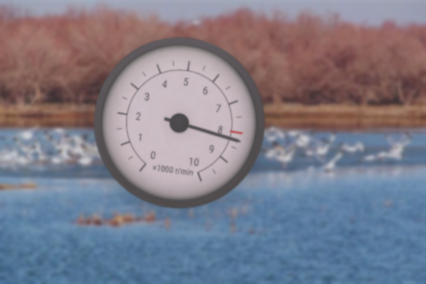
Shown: 8250
